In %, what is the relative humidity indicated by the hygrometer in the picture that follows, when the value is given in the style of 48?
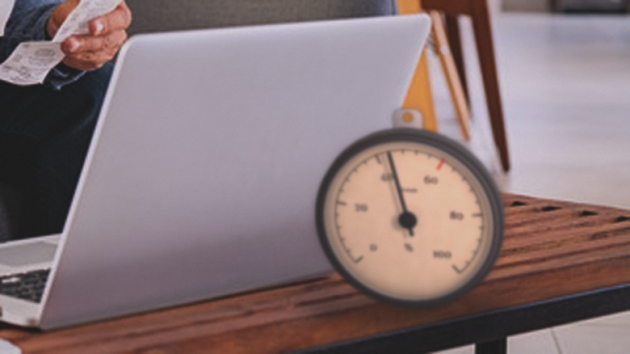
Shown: 44
